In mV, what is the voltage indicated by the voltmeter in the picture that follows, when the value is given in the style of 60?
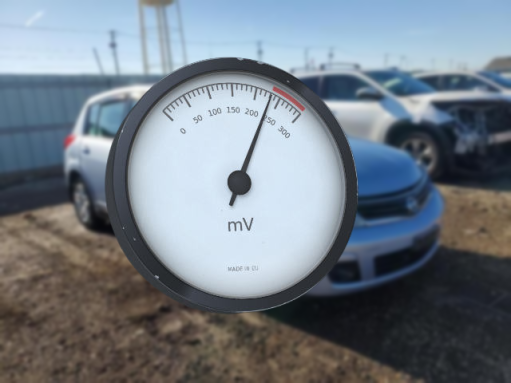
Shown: 230
